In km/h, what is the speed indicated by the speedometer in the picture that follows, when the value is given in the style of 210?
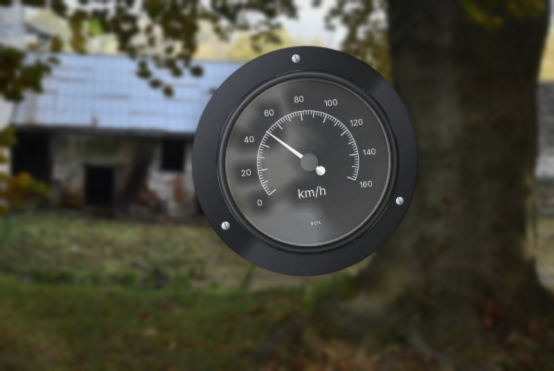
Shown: 50
